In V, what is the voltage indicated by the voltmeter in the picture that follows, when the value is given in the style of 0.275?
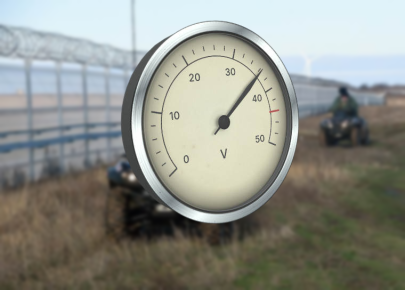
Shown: 36
